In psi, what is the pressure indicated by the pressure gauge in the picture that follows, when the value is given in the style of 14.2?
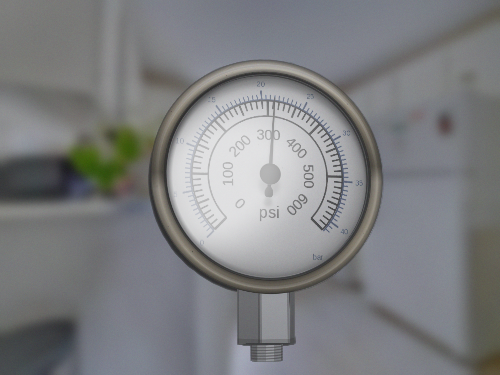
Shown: 310
